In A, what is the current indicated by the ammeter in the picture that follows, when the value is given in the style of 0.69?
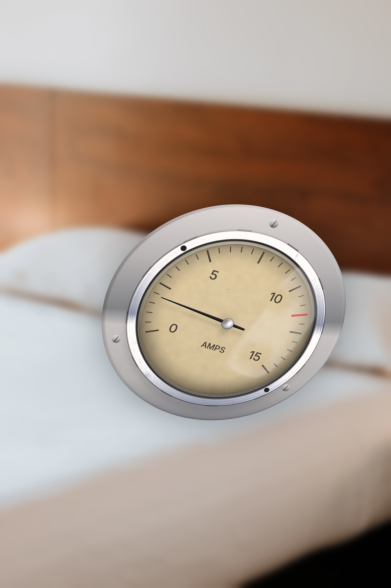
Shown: 2
